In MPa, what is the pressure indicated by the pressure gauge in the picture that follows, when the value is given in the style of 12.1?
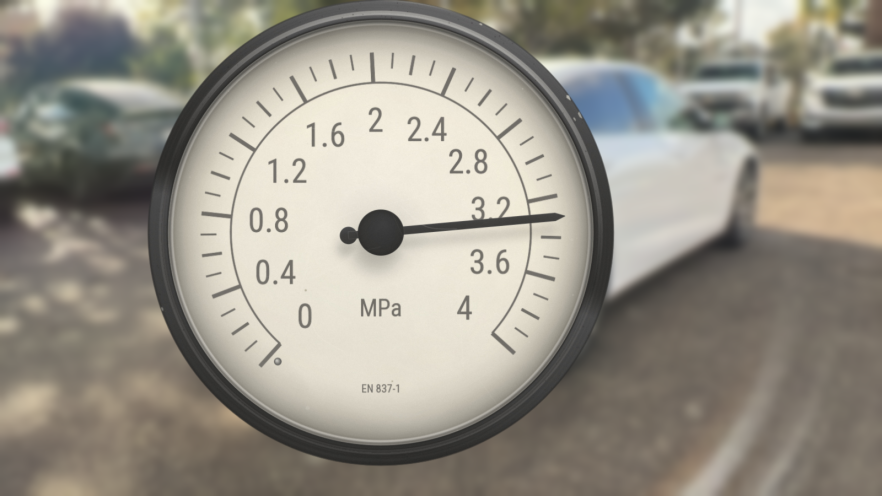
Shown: 3.3
